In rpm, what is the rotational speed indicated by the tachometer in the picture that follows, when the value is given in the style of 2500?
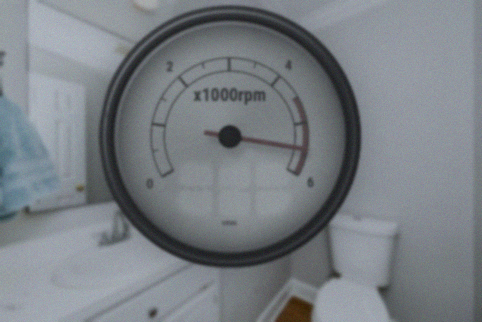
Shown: 5500
